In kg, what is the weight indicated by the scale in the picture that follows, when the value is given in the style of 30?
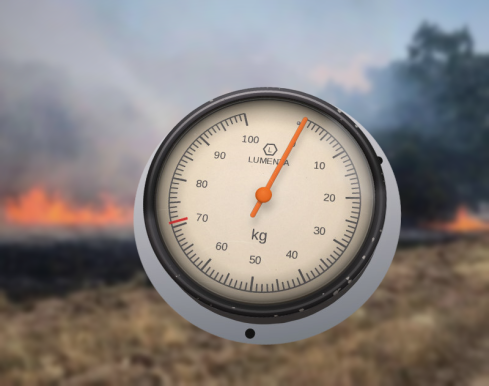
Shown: 0
